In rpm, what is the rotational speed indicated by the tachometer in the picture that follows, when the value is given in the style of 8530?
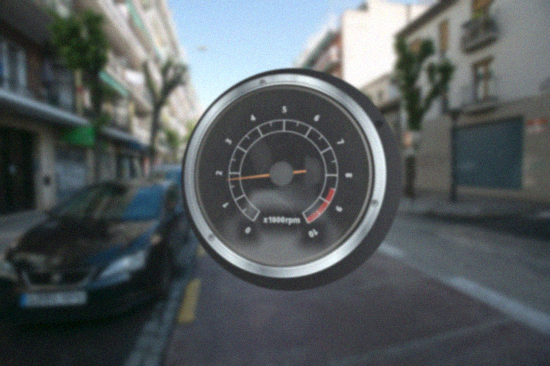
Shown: 1750
